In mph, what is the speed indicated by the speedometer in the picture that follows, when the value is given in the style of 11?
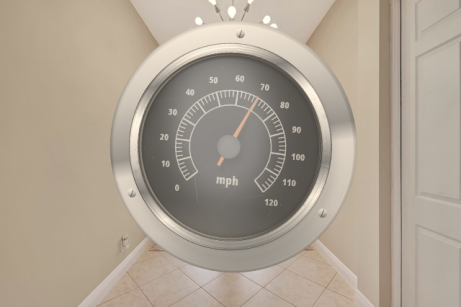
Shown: 70
